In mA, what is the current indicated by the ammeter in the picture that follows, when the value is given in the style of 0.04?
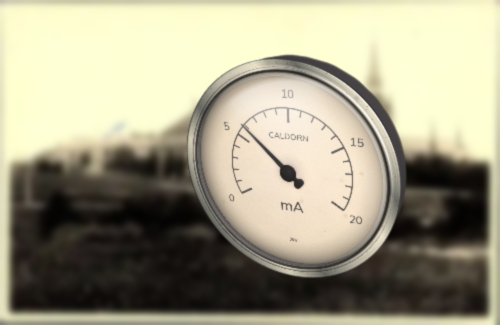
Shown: 6
